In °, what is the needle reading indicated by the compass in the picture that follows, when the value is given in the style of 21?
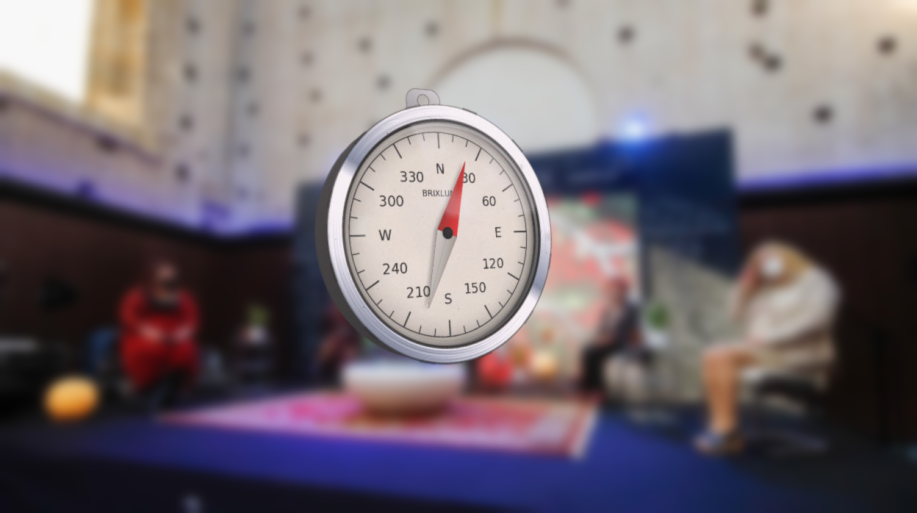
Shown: 20
